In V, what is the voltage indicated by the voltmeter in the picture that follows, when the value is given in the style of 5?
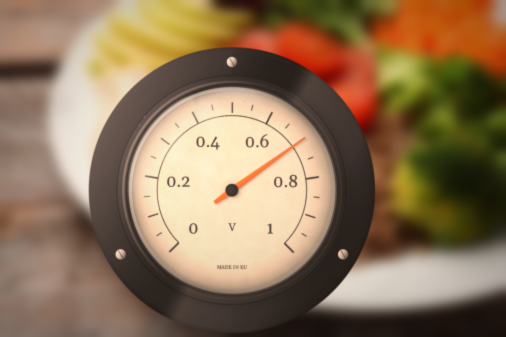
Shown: 0.7
